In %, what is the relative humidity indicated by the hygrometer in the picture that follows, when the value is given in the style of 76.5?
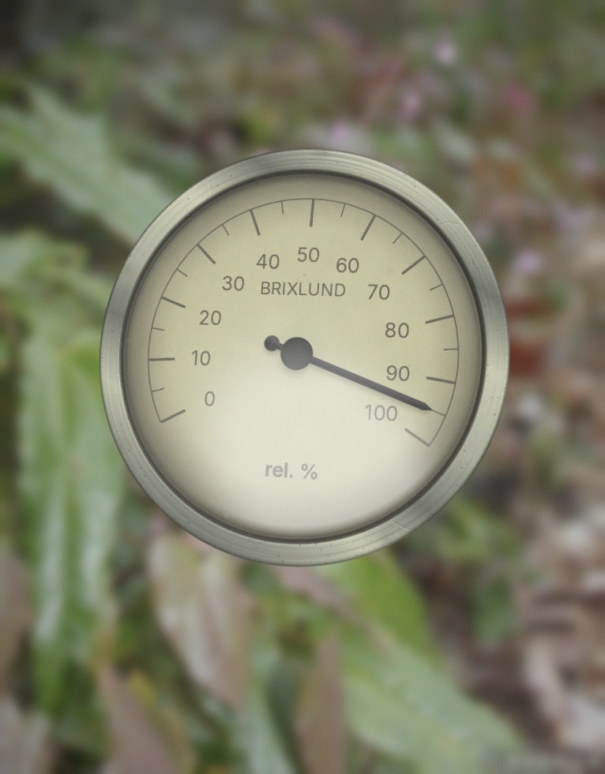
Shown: 95
